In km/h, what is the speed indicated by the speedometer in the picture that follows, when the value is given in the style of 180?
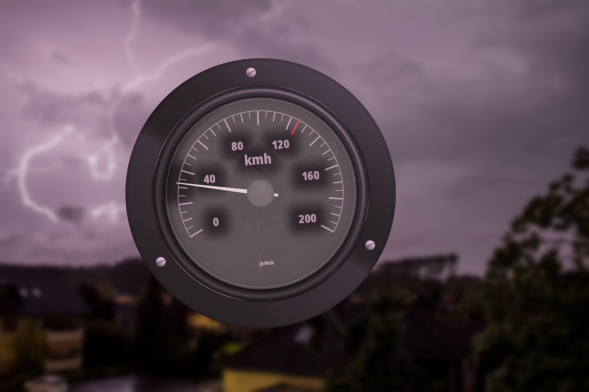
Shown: 32.5
